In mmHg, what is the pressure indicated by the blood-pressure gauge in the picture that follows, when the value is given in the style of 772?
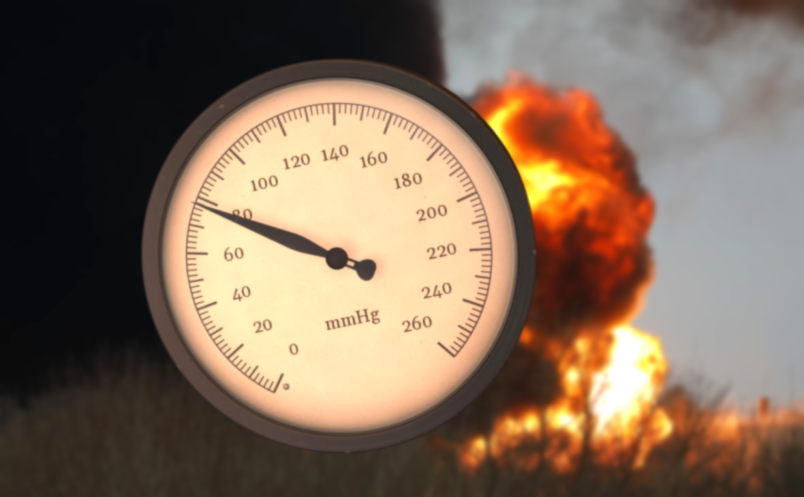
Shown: 78
